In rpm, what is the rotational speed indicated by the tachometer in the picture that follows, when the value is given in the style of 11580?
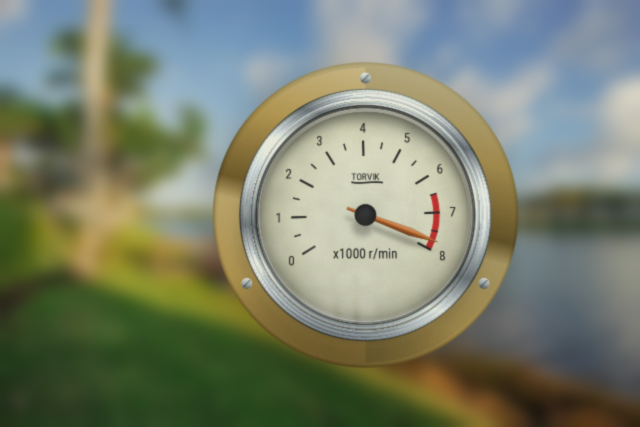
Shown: 7750
